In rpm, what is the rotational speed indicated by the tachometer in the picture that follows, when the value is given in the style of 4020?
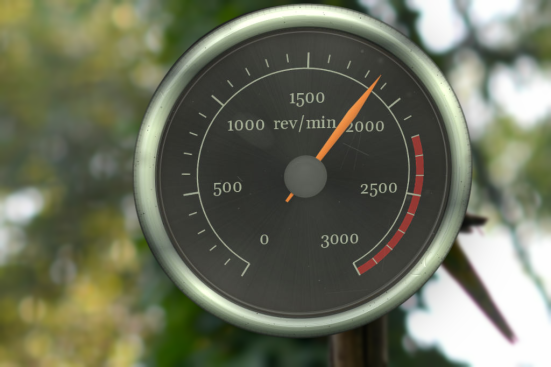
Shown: 1850
